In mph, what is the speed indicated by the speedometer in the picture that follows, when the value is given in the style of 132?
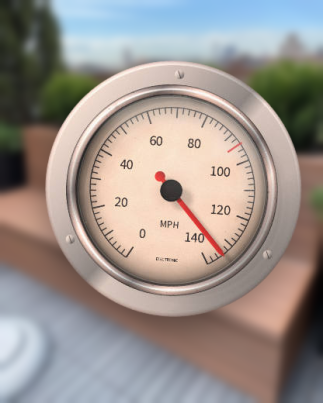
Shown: 134
